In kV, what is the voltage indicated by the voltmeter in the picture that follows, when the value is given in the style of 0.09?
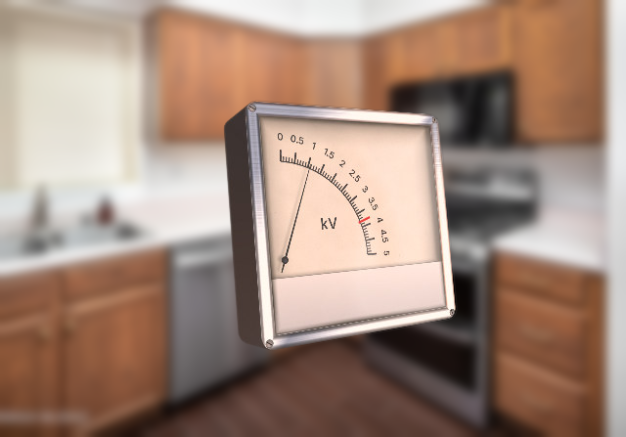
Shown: 1
